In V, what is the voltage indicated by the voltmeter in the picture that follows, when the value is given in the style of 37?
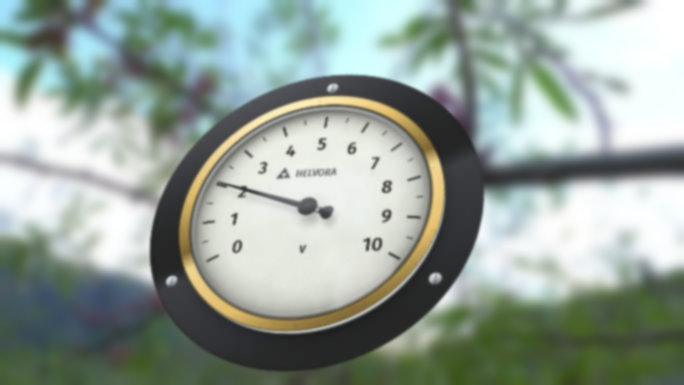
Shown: 2
